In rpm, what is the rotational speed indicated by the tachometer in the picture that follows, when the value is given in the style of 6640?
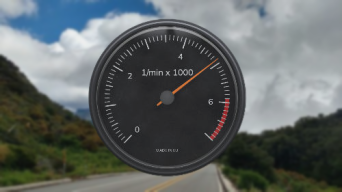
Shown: 4900
